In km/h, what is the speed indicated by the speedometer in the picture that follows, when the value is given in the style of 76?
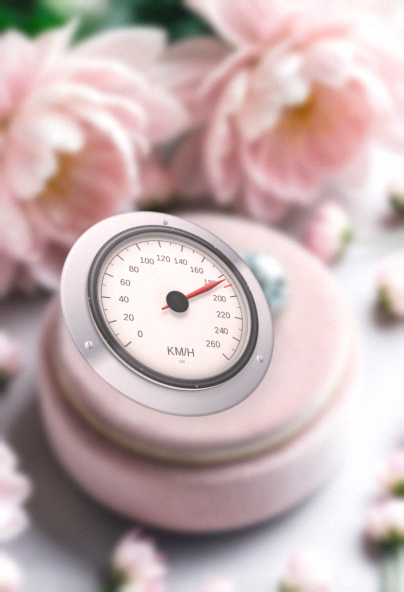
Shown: 185
